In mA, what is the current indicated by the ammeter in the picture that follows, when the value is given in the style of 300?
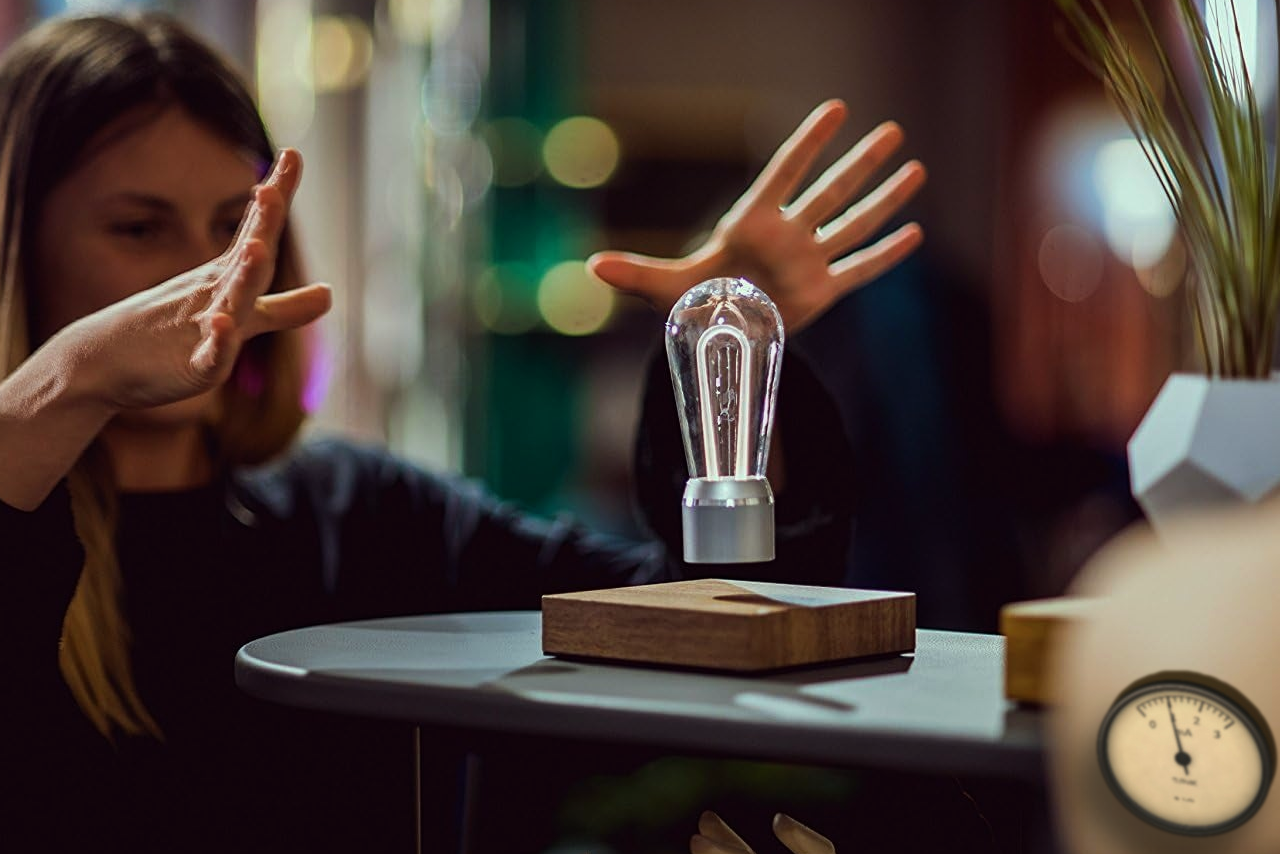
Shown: 1
